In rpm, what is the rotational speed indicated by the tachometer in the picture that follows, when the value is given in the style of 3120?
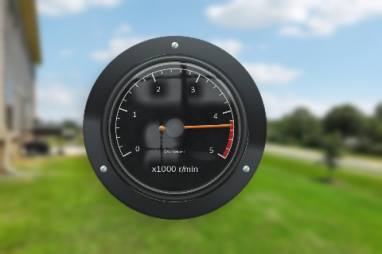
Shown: 4300
